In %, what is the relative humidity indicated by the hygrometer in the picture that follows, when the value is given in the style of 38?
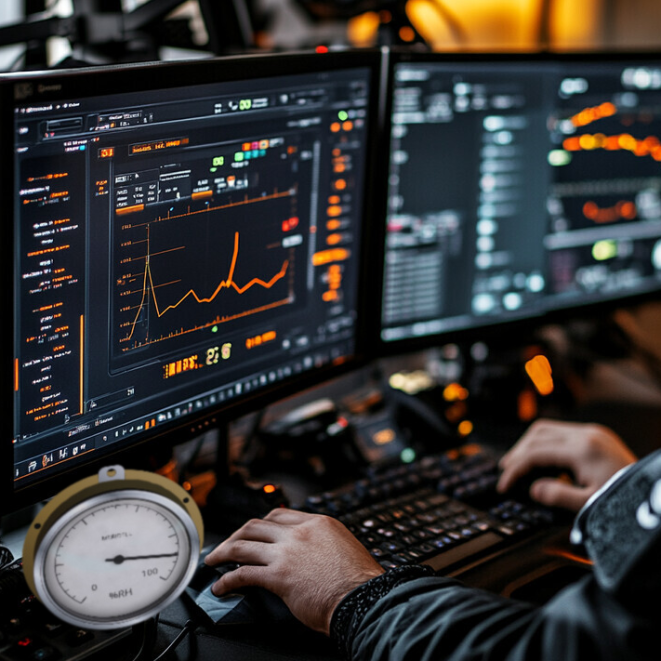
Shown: 88
